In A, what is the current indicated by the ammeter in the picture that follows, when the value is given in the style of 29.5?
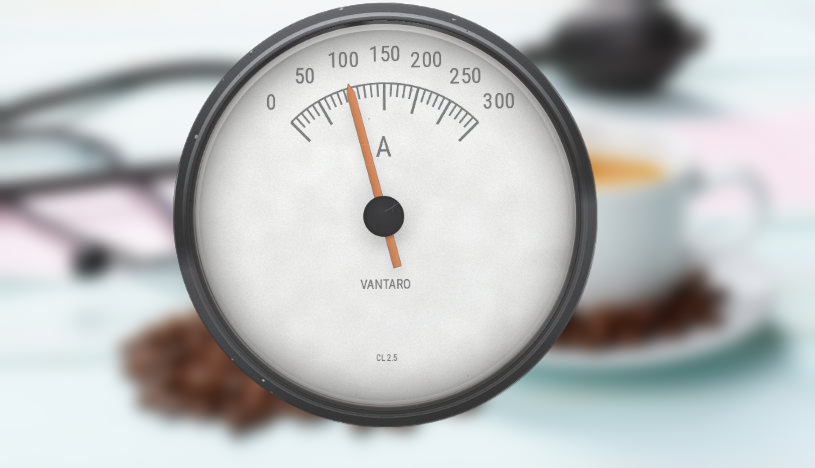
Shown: 100
